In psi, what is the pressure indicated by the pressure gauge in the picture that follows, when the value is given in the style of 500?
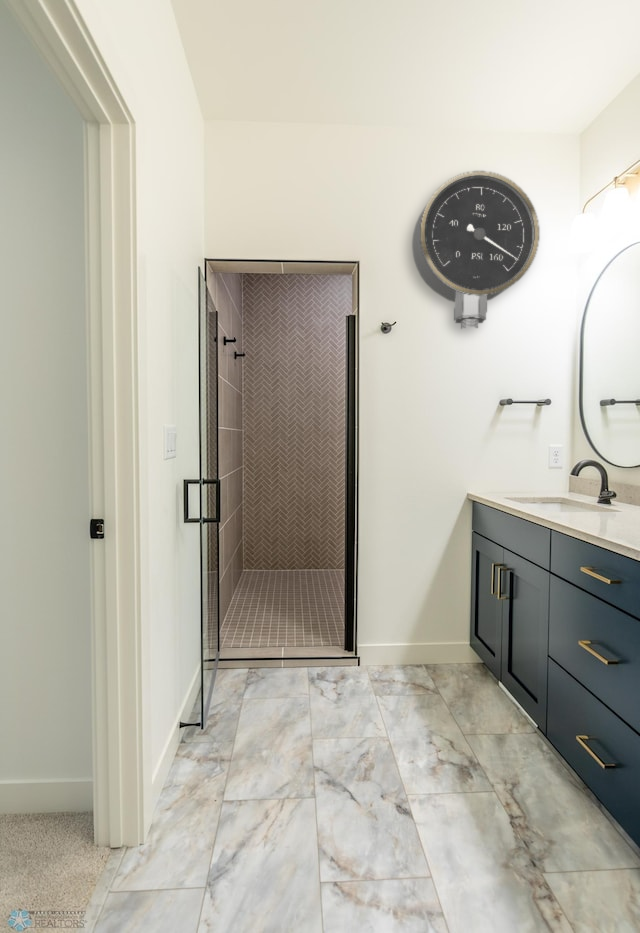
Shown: 150
